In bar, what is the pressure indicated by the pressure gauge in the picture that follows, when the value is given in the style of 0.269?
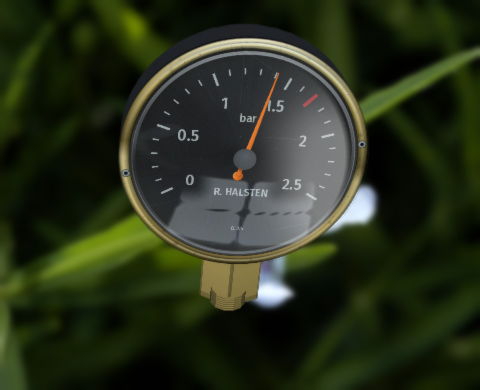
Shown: 1.4
